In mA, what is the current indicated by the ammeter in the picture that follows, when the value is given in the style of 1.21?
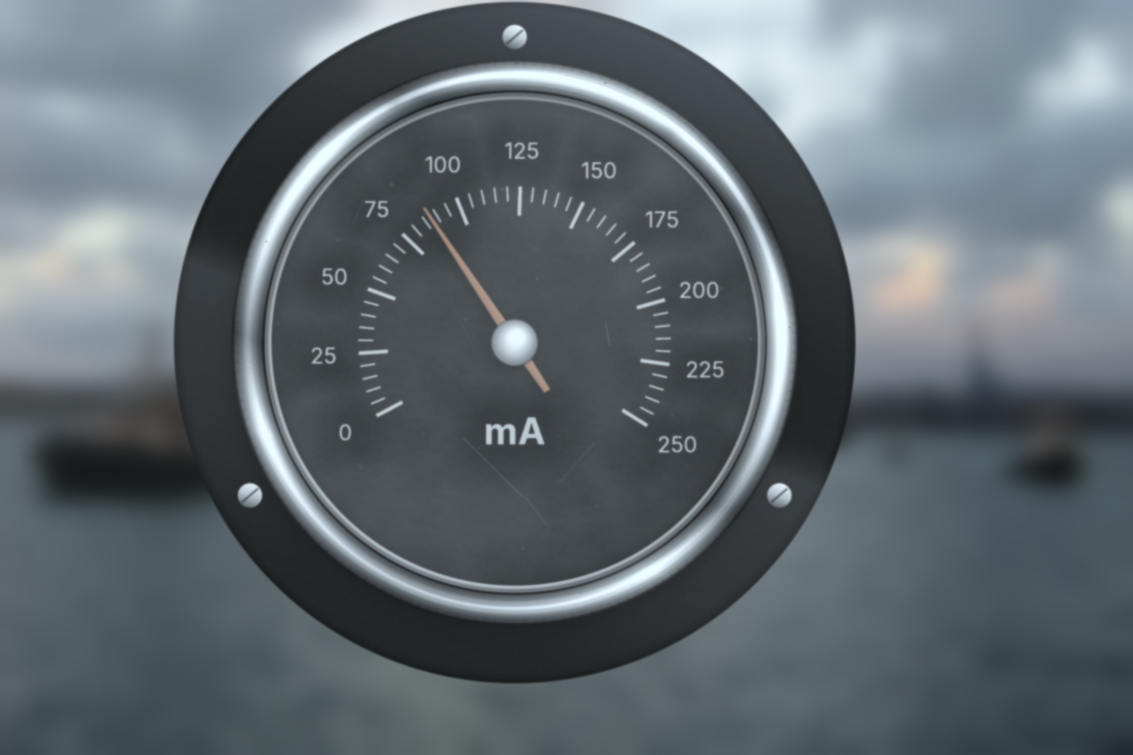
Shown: 87.5
